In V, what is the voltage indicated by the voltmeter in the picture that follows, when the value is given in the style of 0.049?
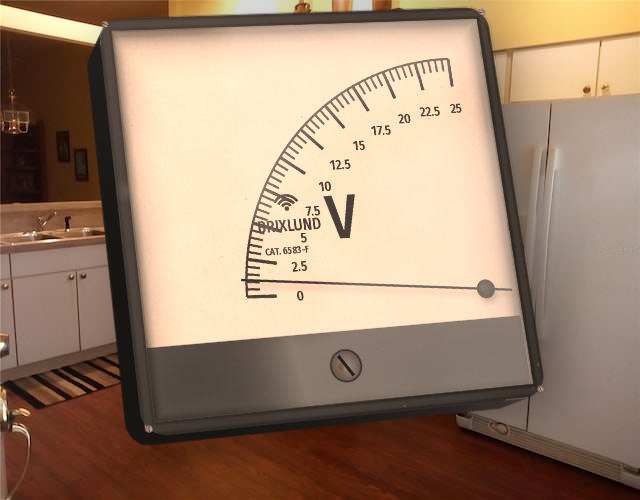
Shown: 1
